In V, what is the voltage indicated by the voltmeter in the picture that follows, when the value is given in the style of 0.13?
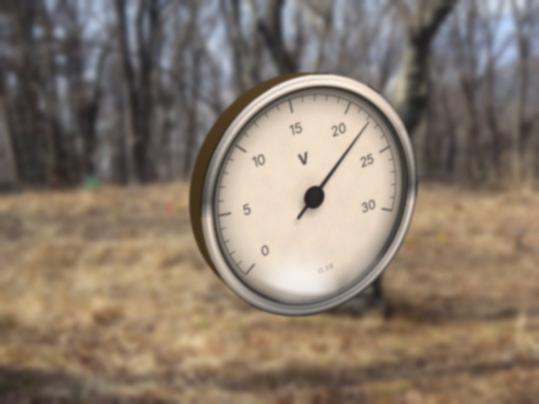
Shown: 22
